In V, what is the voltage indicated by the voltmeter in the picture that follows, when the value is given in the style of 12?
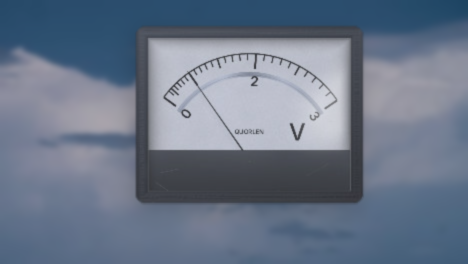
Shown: 1
